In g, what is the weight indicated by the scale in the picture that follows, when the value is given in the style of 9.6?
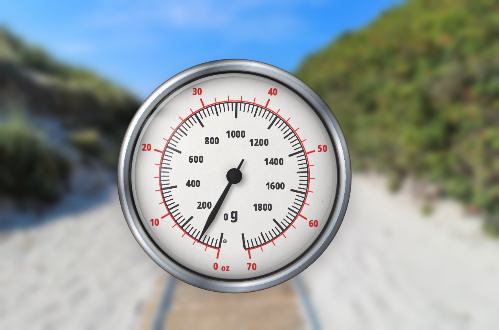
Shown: 100
